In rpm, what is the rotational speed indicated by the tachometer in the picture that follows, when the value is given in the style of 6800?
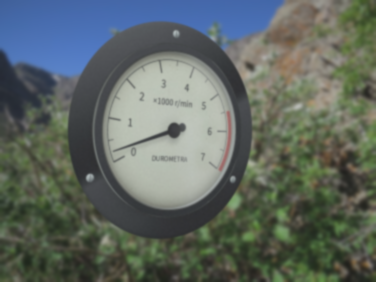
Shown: 250
